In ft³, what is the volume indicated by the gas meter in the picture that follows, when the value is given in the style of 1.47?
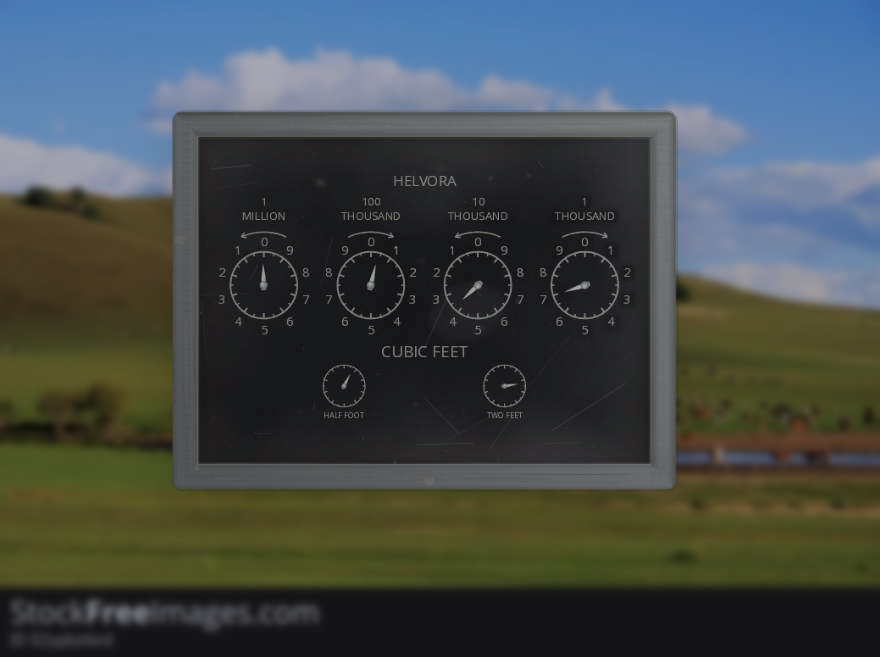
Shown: 3700
